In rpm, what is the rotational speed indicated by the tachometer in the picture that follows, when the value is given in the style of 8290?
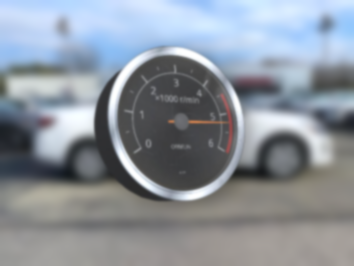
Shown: 5250
